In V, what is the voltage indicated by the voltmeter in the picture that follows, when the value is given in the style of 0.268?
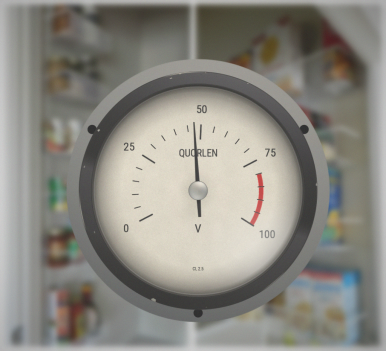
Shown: 47.5
